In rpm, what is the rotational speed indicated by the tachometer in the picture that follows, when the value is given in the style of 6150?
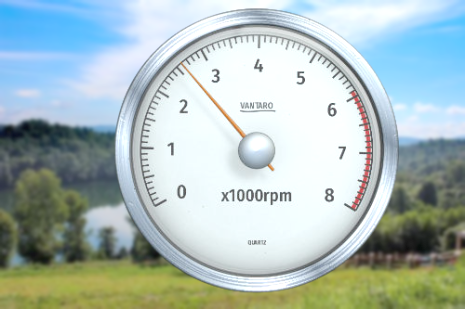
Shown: 2600
